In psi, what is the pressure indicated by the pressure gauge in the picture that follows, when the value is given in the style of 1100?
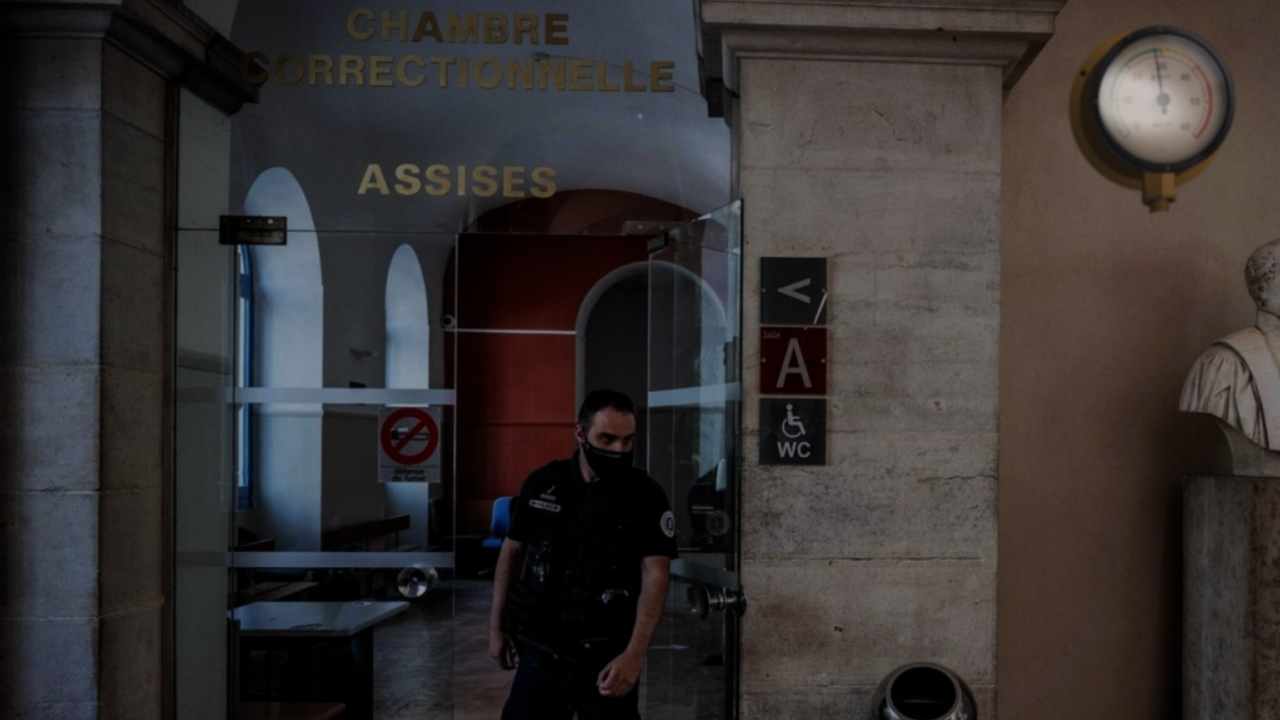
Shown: 28
